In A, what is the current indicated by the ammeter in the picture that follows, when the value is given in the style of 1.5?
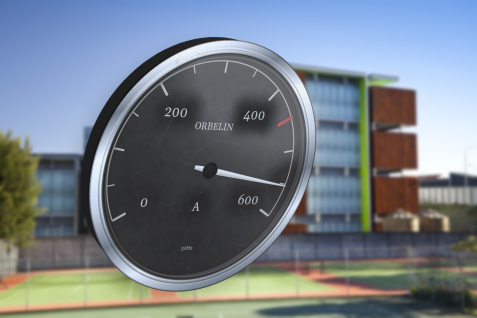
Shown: 550
